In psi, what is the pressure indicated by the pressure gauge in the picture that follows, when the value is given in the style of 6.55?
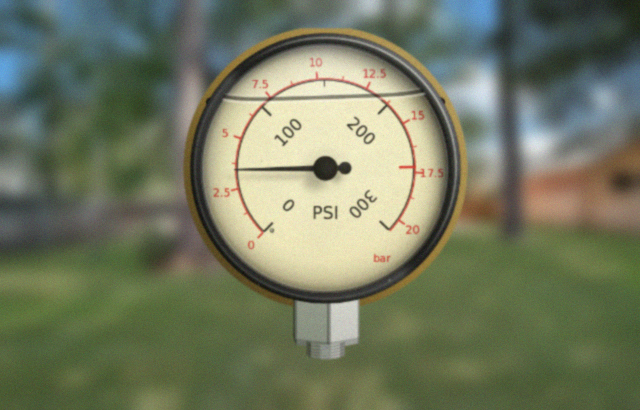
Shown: 50
